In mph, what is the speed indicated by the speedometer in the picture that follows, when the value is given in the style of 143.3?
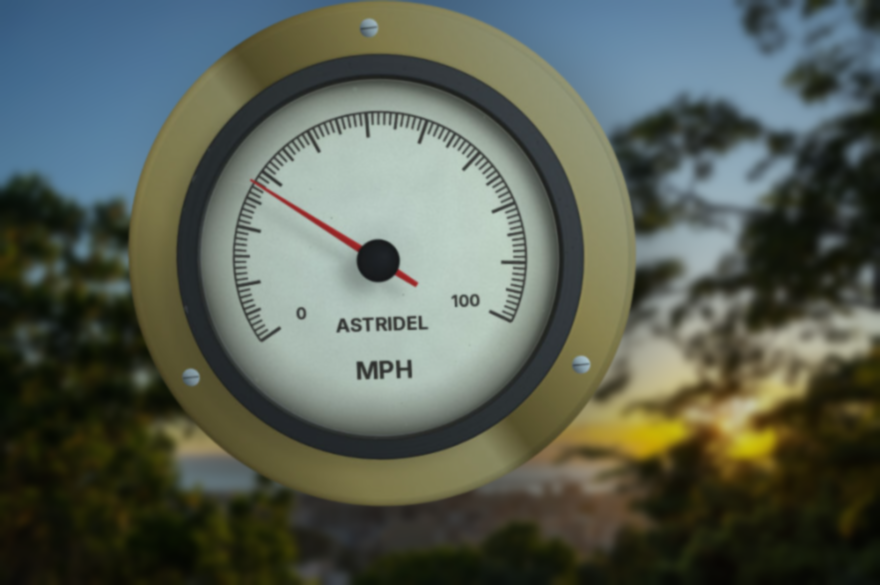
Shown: 28
